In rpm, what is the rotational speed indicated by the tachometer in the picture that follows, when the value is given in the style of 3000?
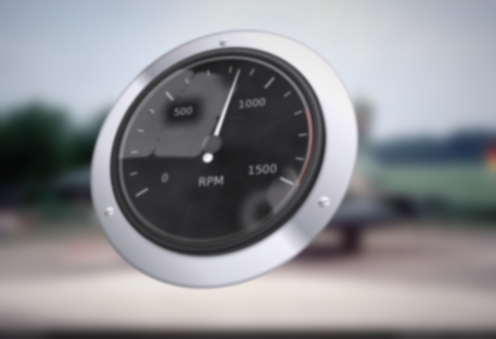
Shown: 850
